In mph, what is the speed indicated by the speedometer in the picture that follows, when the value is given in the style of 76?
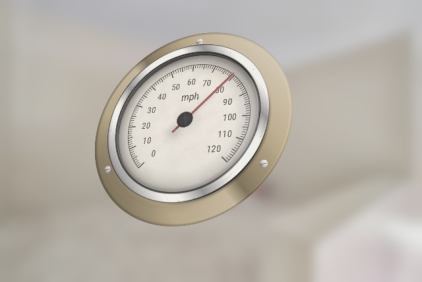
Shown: 80
